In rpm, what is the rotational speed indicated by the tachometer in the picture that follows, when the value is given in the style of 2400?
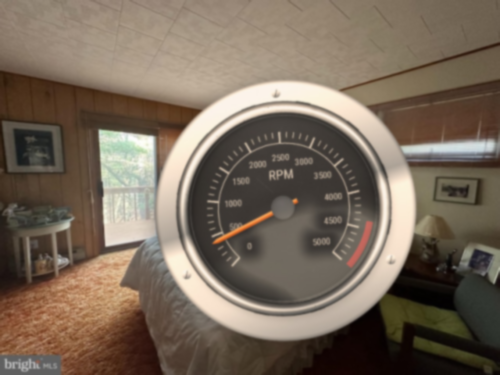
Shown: 400
